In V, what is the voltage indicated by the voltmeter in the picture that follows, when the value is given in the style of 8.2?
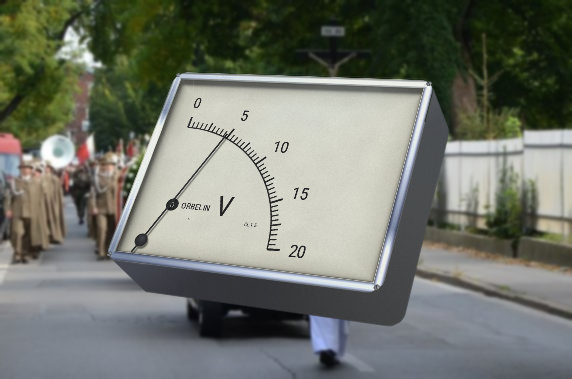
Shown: 5
